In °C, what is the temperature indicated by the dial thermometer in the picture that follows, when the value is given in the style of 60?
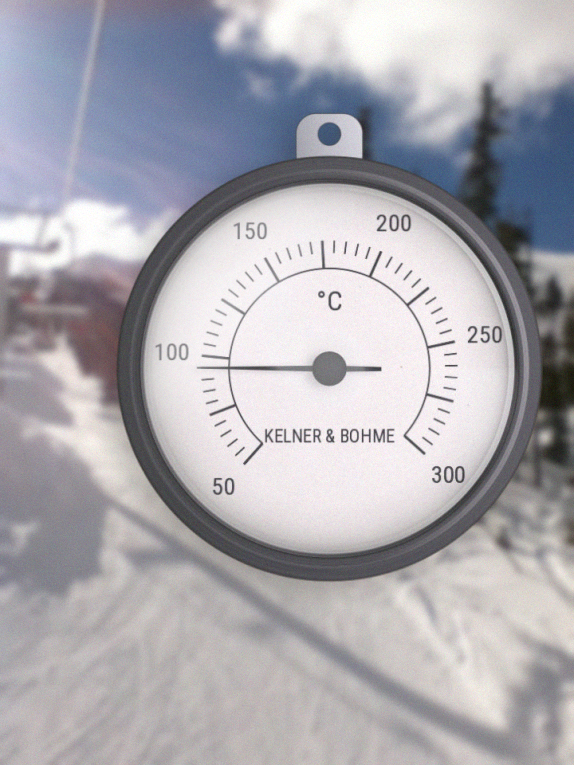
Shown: 95
